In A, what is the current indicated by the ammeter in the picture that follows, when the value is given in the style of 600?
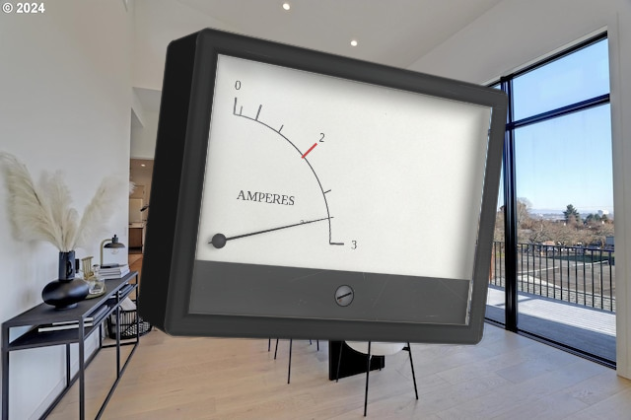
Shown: 2.75
